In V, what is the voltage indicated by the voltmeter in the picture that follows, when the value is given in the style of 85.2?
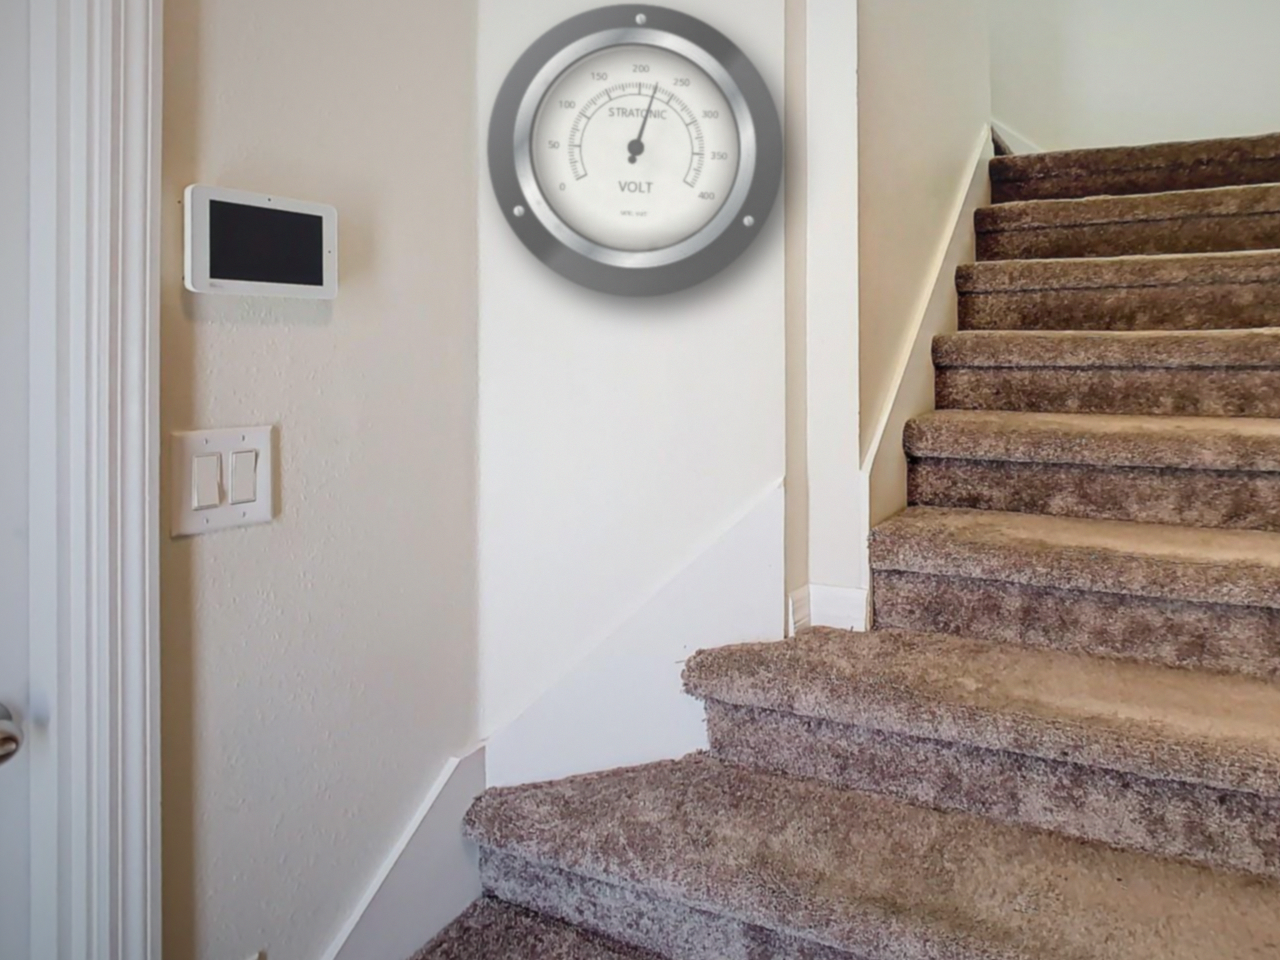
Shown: 225
